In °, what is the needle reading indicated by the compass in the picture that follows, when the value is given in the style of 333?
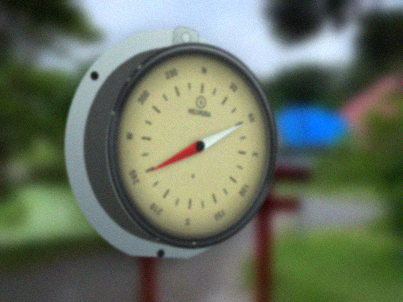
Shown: 240
